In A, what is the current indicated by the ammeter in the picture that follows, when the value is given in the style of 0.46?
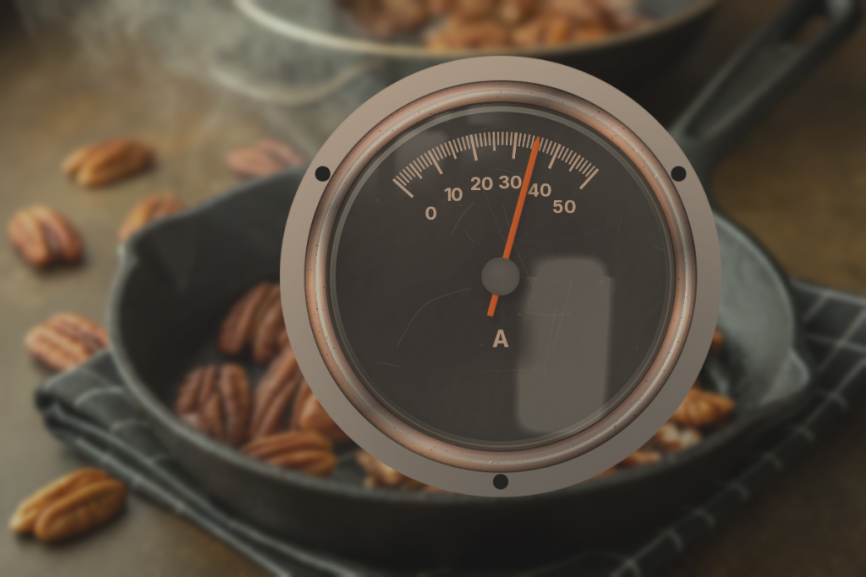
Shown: 35
